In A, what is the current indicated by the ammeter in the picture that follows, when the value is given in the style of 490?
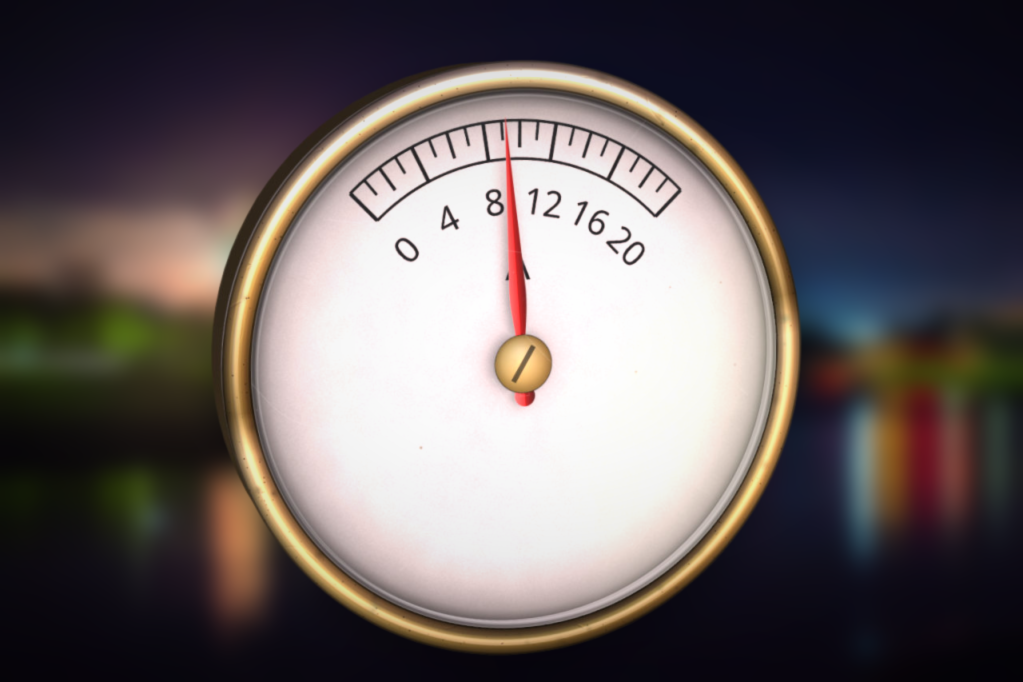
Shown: 9
